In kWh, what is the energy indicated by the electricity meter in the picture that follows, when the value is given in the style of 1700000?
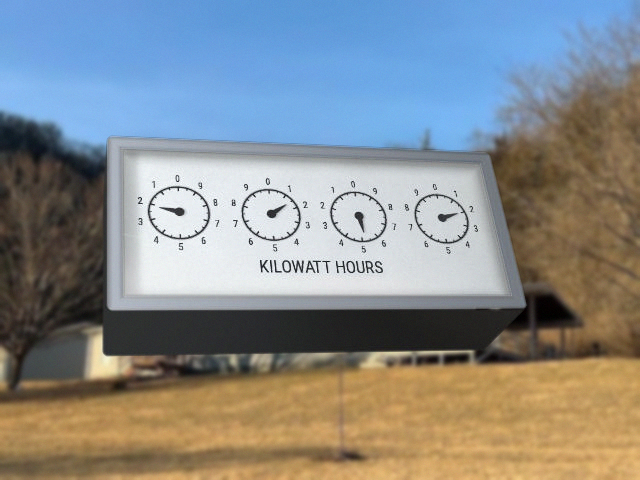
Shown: 2152
